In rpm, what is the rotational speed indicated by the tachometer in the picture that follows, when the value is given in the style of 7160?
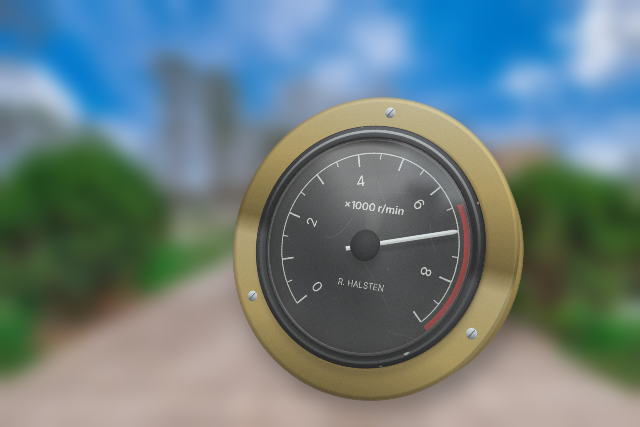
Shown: 7000
